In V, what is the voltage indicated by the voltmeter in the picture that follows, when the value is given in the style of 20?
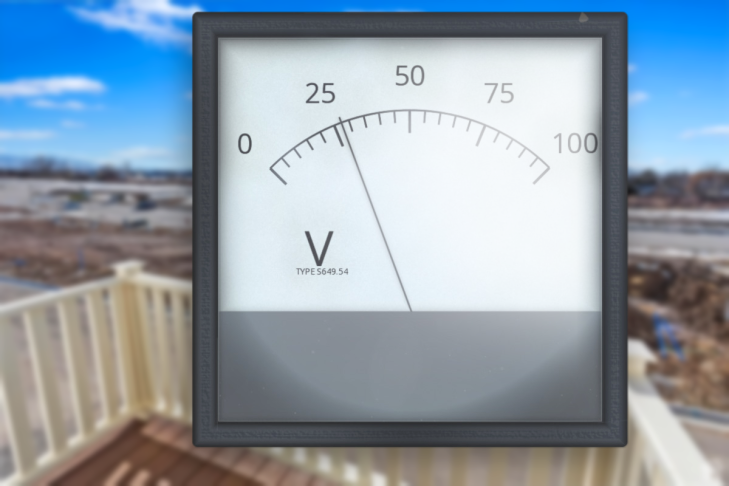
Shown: 27.5
